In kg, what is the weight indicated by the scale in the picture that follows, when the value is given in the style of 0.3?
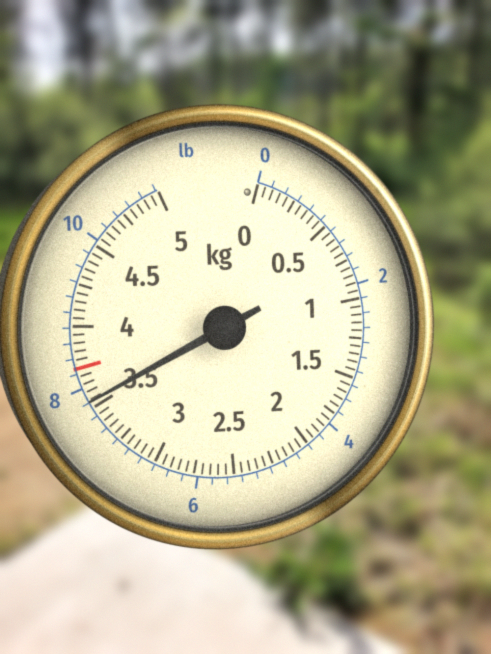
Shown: 3.55
